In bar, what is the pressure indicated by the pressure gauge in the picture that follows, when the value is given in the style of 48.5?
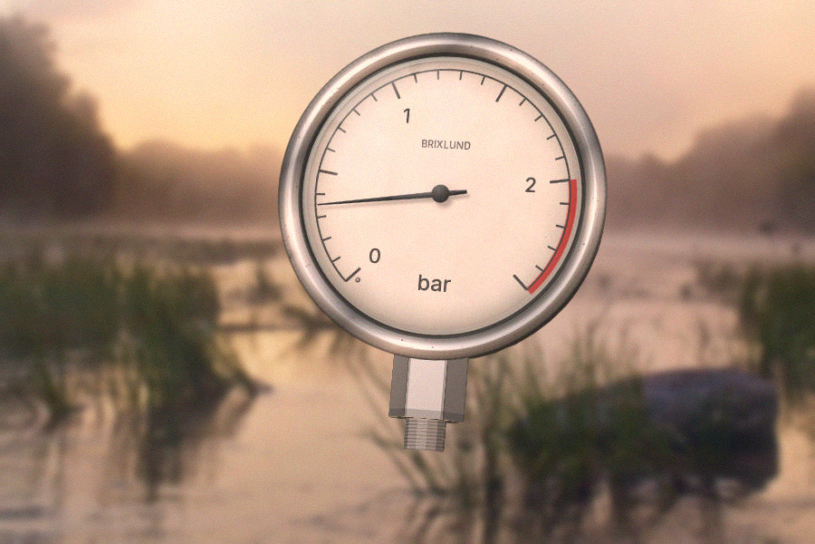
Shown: 0.35
